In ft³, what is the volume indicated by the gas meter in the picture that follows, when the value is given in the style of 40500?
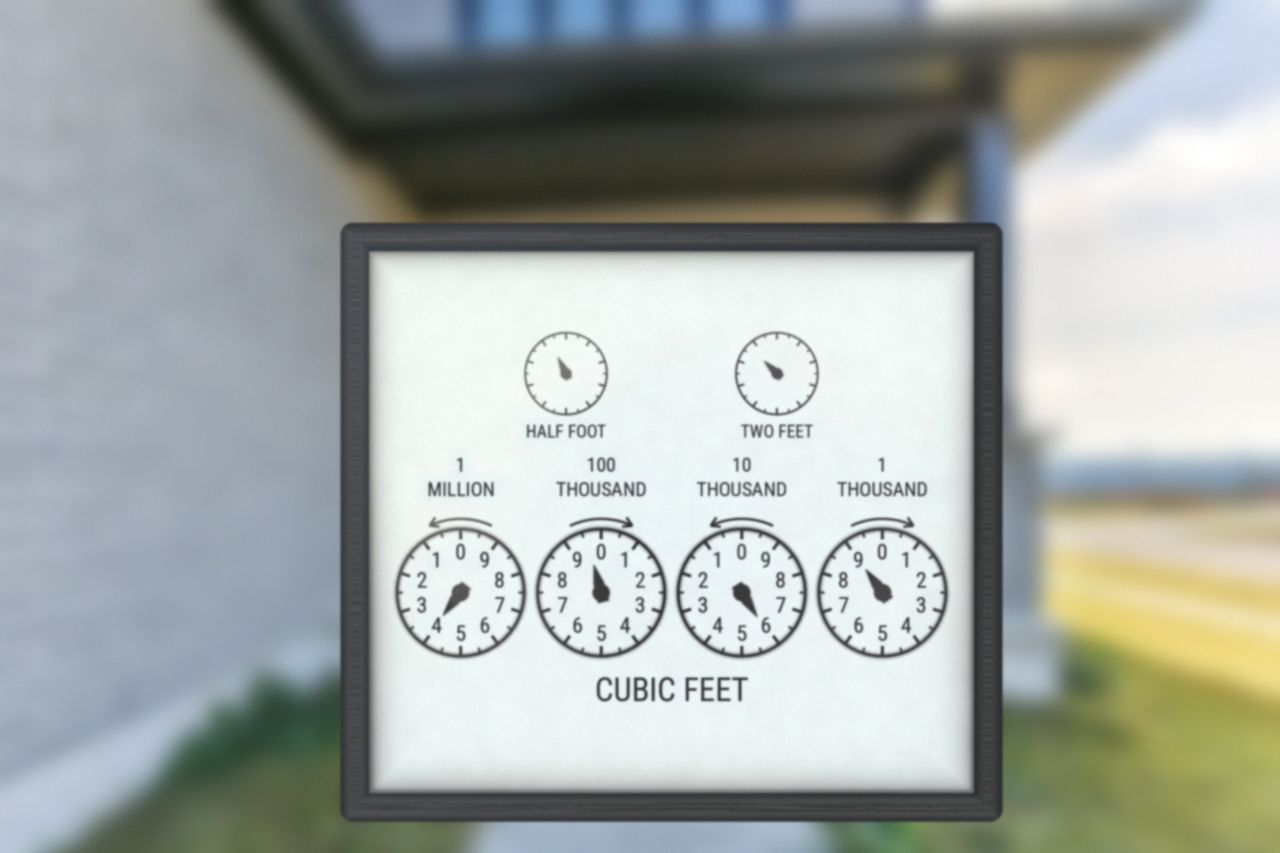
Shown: 395900
